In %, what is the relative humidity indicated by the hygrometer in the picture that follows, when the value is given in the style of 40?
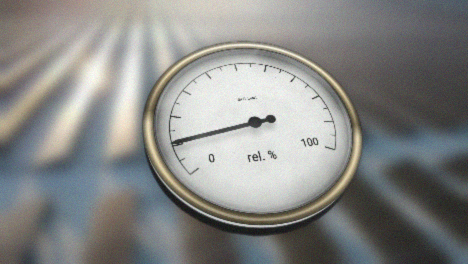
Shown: 10
